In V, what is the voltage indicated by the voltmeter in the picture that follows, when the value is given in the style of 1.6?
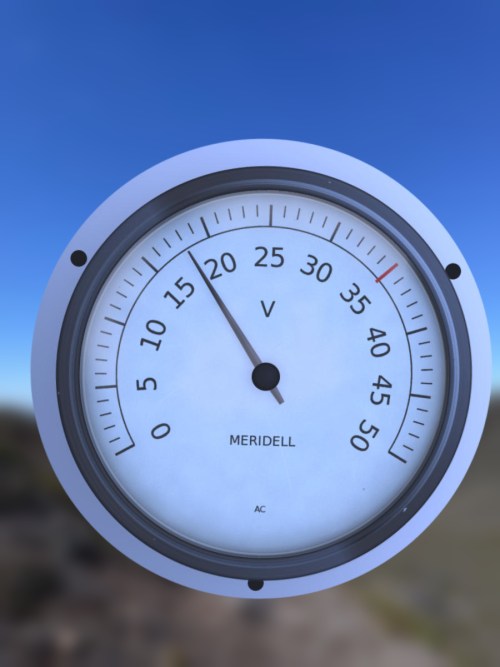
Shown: 18
